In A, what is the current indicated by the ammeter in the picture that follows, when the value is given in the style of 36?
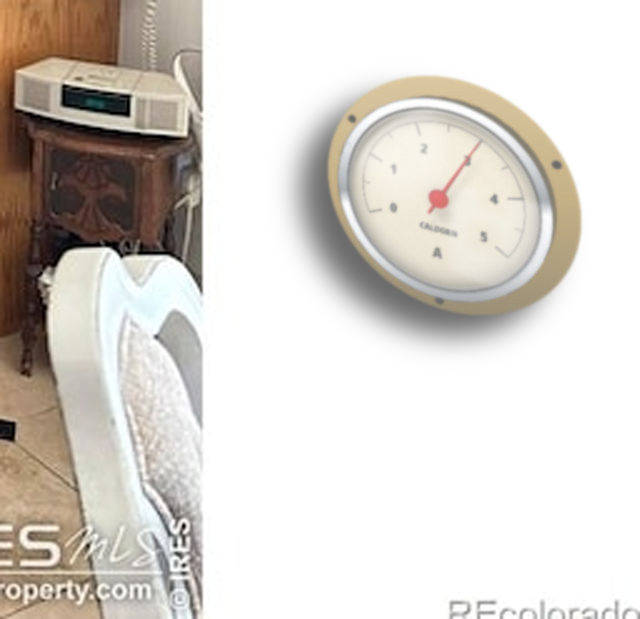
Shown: 3
